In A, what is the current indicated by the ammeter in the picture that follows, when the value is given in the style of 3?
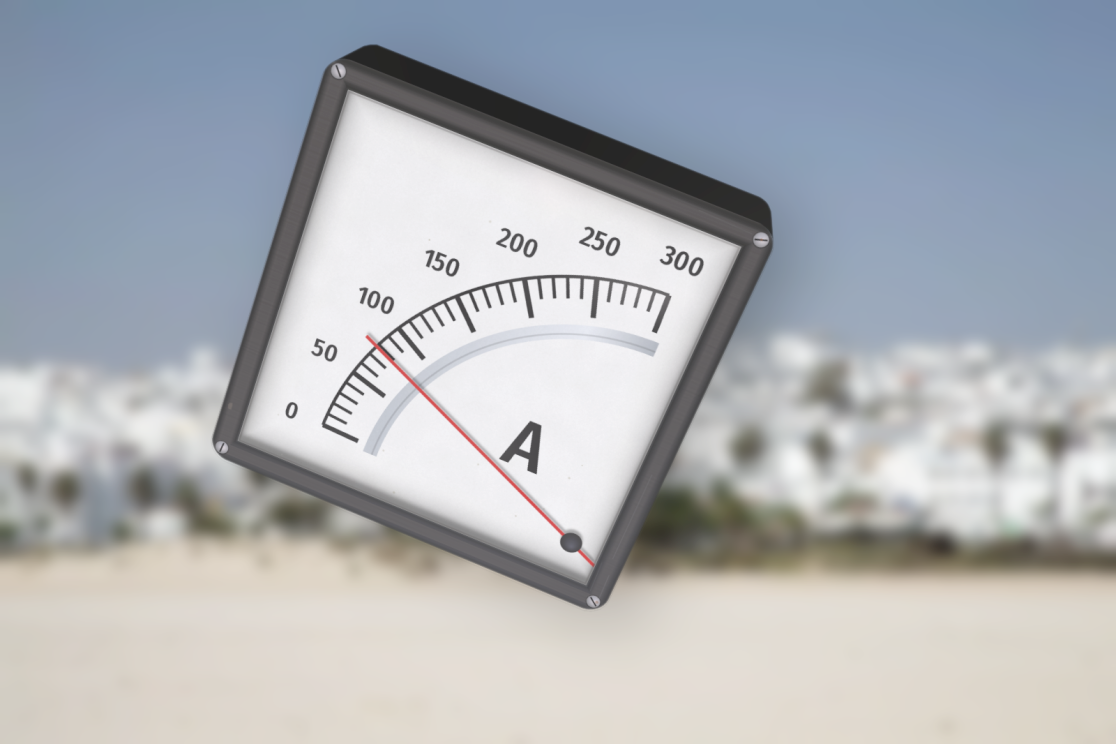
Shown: 80
